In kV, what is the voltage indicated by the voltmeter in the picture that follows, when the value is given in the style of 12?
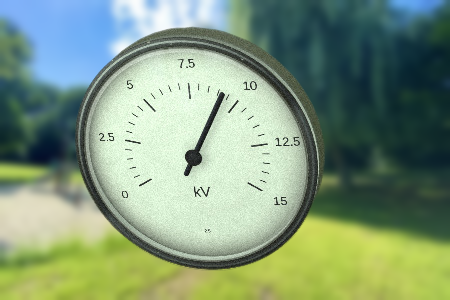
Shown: 9.25
